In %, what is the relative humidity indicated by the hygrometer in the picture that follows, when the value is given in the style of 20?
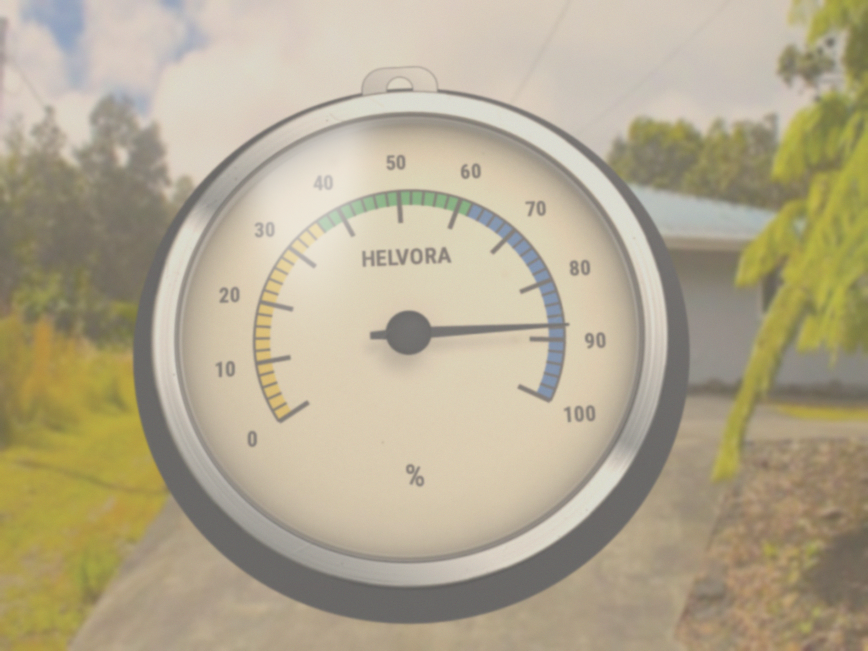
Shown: 88
